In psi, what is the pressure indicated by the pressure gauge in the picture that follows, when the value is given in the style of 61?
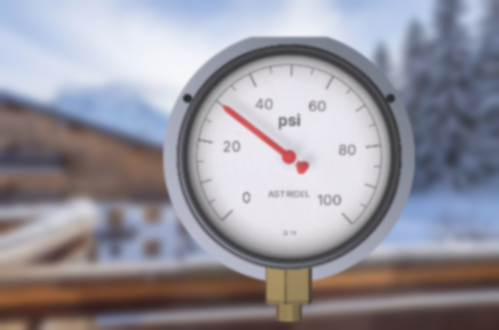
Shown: 30
